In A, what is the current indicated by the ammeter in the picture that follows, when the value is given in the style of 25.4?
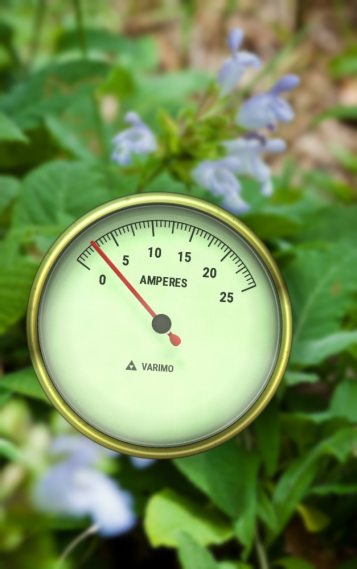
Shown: 2.5
